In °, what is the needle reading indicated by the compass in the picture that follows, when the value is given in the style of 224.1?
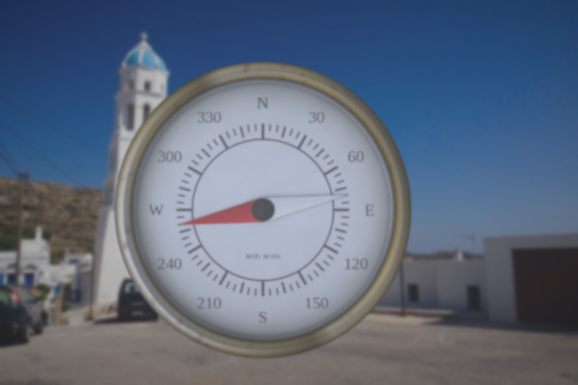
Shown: 260
